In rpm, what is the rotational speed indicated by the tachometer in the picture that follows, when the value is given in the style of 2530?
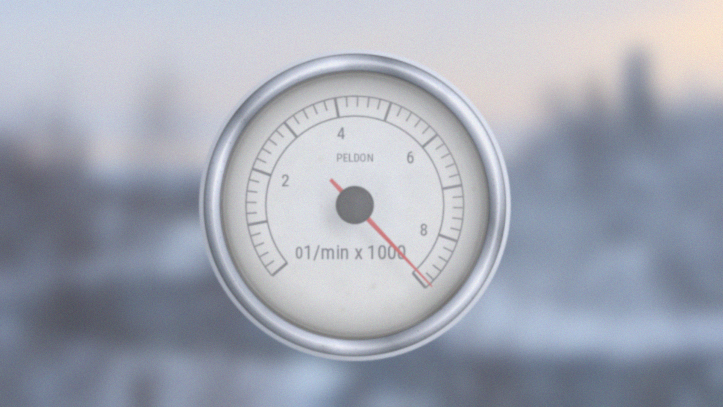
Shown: 8900
